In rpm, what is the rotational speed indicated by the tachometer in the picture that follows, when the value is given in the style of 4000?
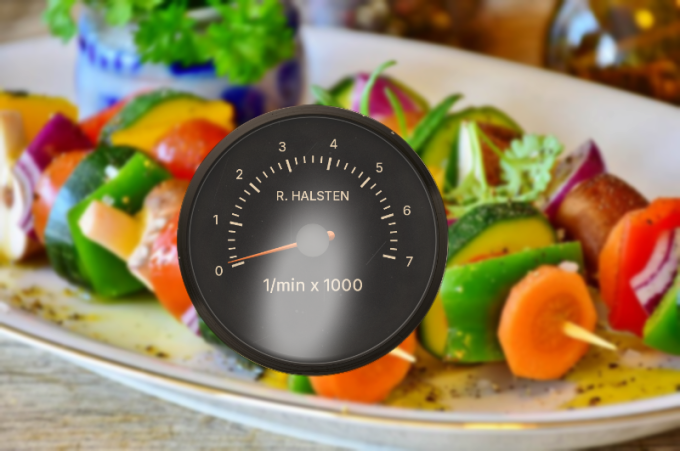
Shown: 100
